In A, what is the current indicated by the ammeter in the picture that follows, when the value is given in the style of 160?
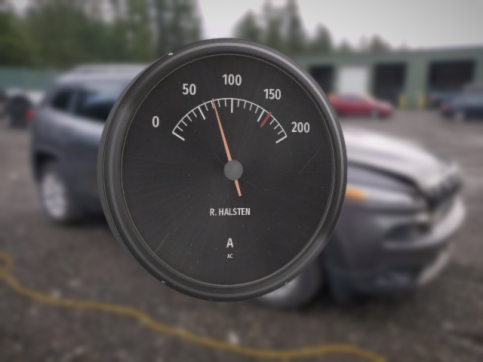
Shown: 70
